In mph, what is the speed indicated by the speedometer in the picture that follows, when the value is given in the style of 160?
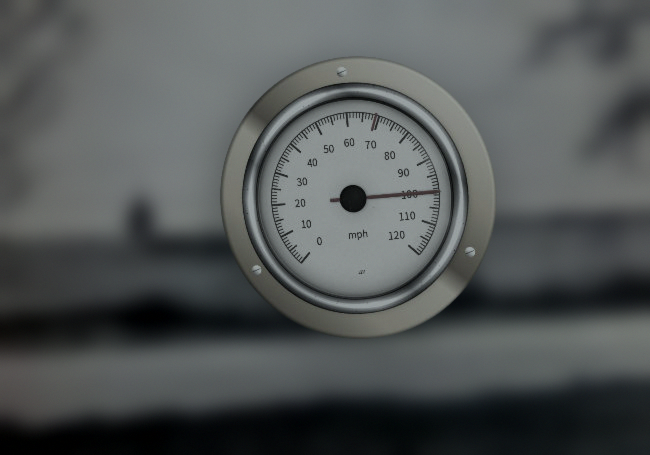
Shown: 100
